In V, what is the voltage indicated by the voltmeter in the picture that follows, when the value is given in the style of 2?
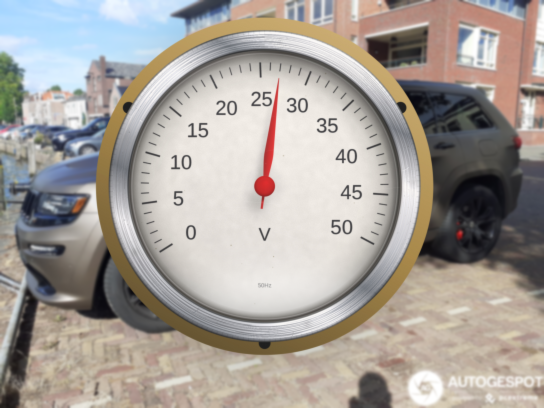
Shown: 27
